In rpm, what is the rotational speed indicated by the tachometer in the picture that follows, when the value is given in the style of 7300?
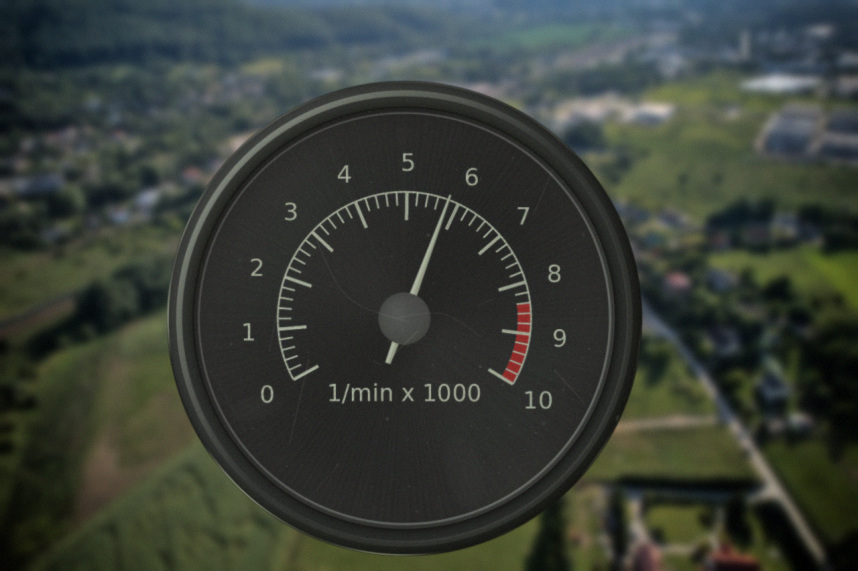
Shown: 5800
